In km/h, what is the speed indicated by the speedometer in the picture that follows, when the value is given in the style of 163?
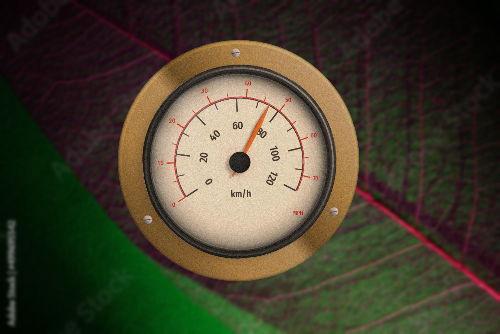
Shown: 75
